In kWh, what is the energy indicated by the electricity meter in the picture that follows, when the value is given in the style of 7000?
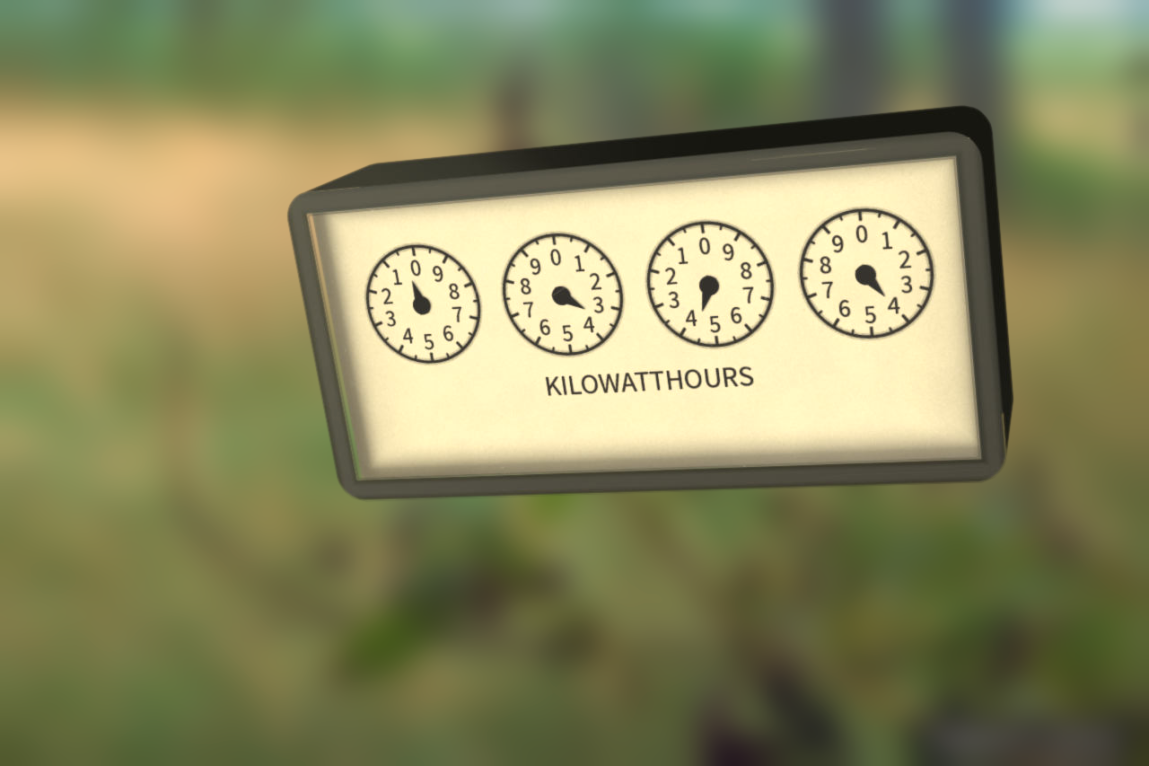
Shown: 344
